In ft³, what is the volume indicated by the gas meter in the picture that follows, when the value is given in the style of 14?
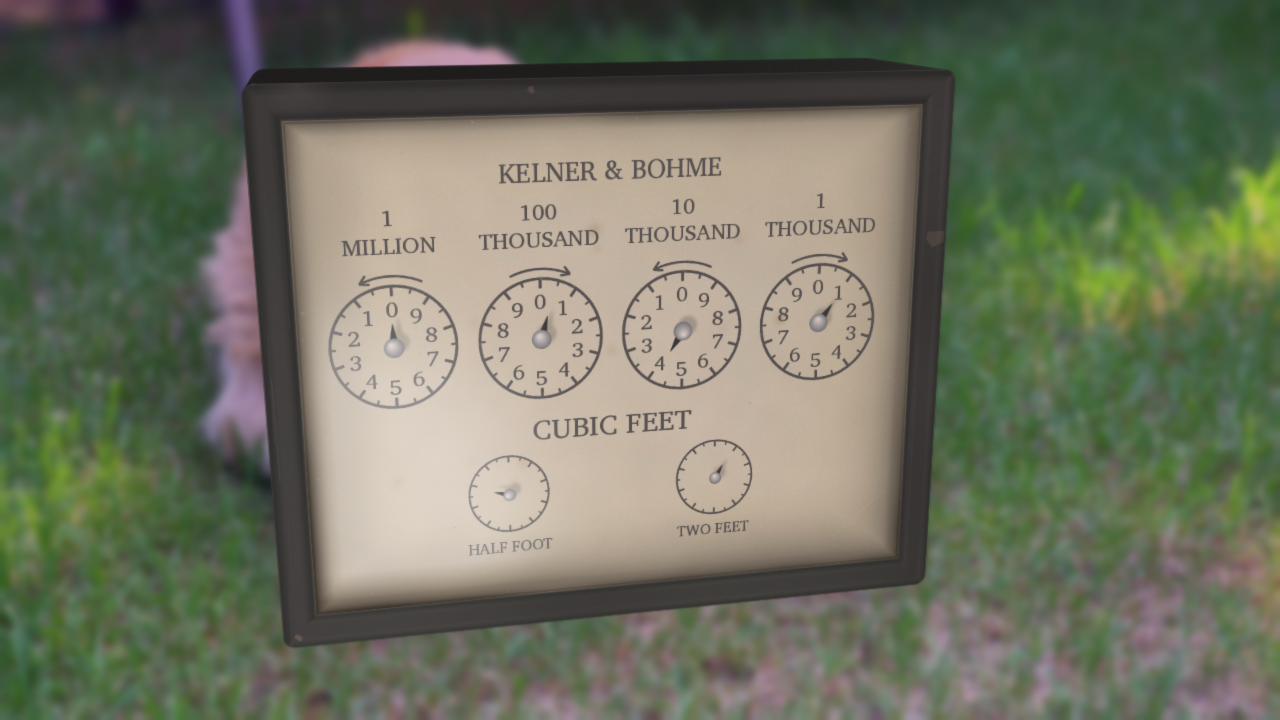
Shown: 4100
